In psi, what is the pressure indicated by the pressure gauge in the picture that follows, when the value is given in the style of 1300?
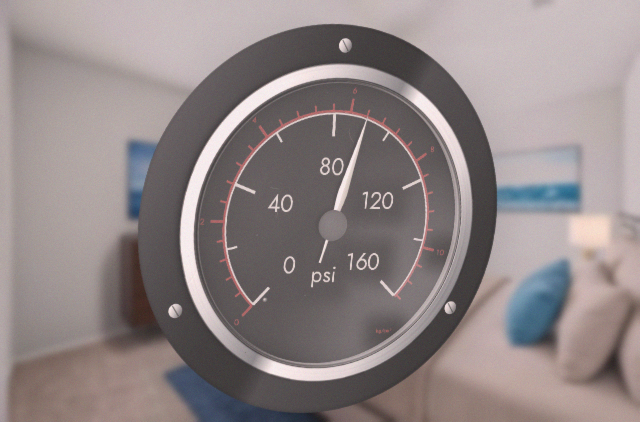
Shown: 90
